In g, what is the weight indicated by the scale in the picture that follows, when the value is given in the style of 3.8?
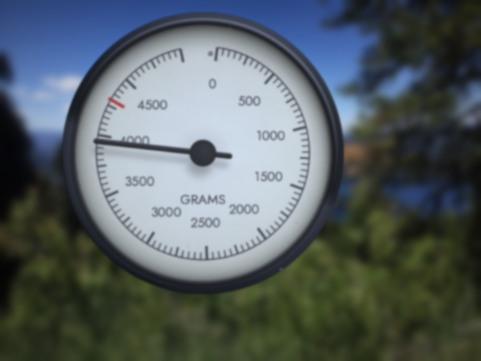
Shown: 3950
